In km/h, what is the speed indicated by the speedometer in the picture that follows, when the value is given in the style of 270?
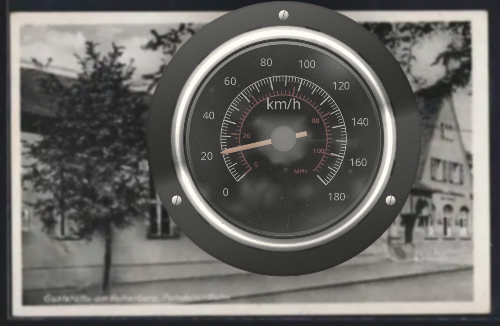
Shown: 20
